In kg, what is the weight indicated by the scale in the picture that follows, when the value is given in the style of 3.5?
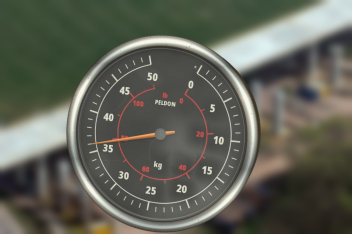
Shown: 36
